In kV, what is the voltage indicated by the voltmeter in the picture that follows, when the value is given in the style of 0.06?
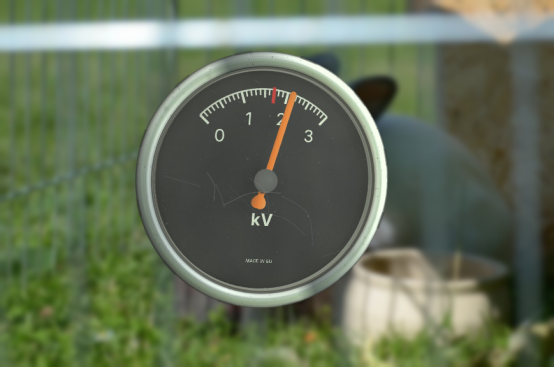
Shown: 2.1
